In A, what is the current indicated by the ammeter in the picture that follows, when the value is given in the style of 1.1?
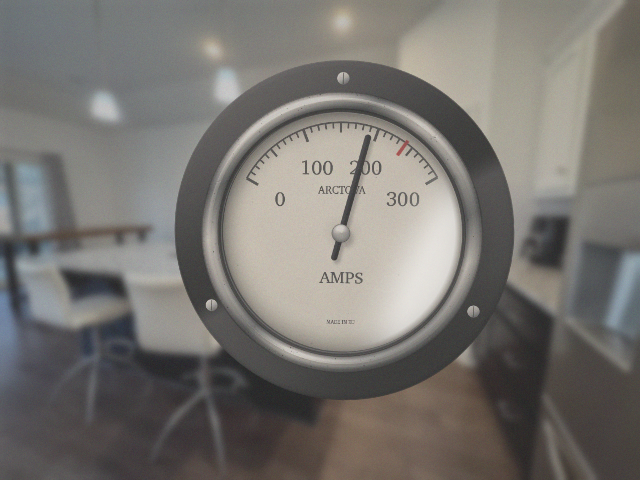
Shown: 190
